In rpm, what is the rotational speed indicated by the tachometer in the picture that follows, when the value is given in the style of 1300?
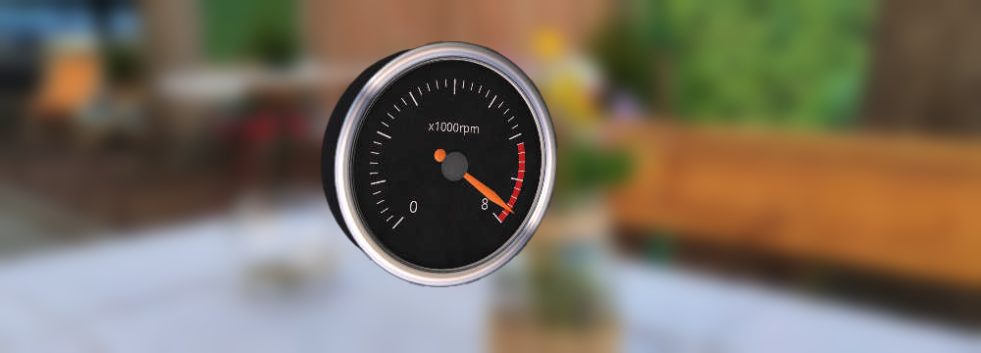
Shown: 7700
